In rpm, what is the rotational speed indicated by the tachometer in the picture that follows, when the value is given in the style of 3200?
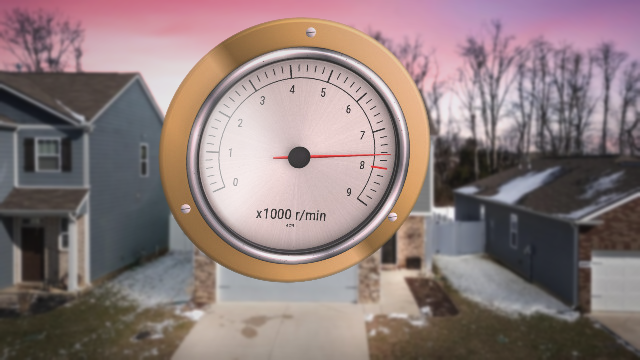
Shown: 7600
